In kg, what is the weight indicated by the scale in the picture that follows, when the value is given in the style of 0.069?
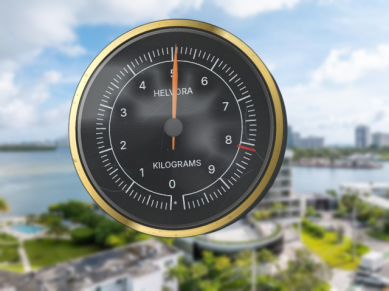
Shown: 5.1
